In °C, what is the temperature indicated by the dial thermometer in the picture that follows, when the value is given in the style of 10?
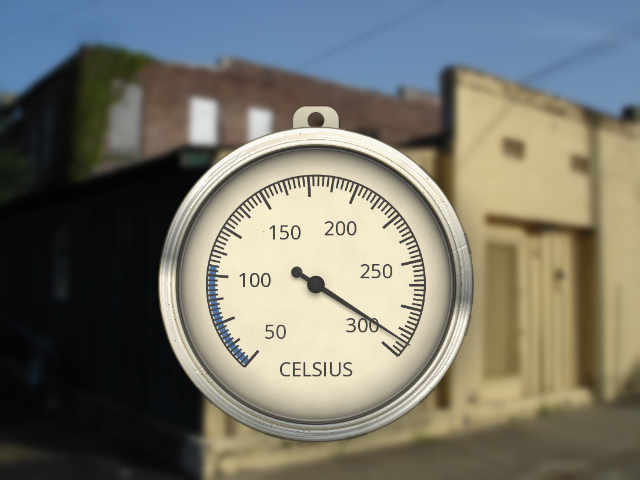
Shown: 292.5
